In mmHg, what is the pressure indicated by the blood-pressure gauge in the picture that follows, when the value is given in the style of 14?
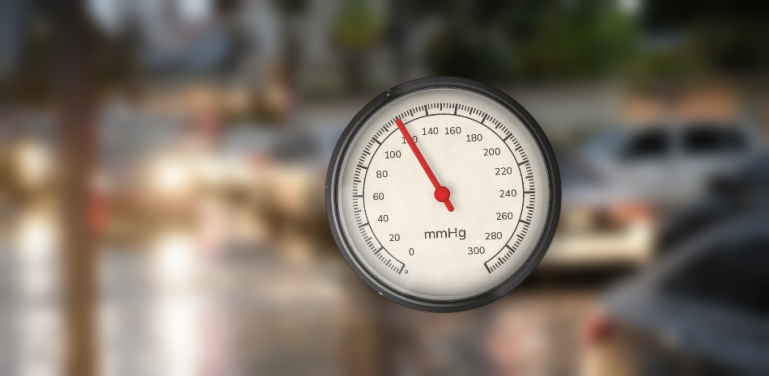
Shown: 120
